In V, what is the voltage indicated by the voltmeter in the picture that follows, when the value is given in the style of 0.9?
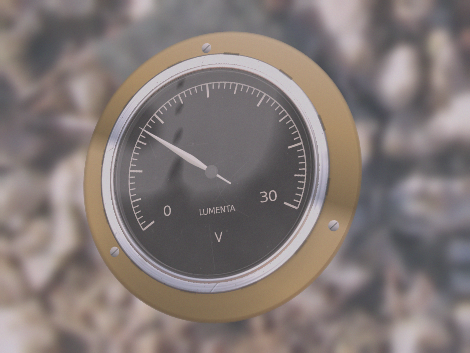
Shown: 8.5
